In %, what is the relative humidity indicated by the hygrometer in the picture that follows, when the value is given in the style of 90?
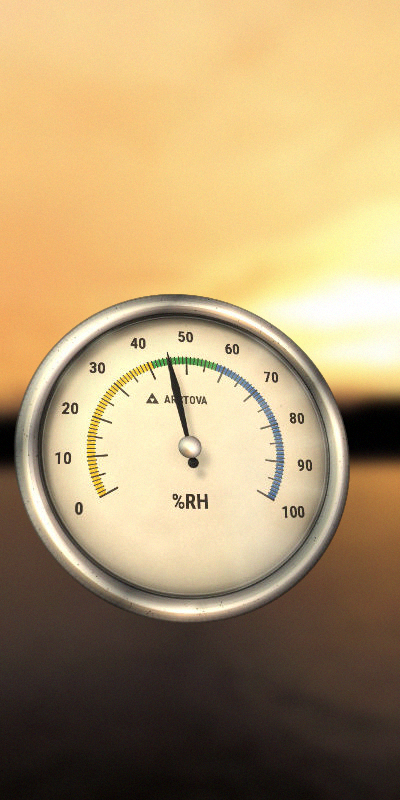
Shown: 45
